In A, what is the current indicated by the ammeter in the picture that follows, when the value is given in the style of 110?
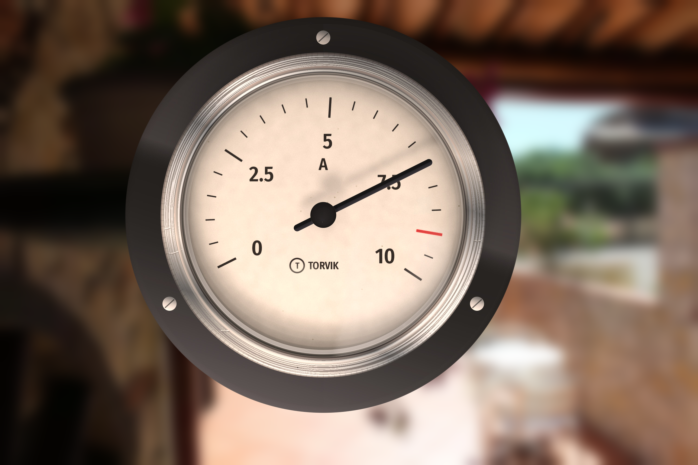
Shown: 7.5
